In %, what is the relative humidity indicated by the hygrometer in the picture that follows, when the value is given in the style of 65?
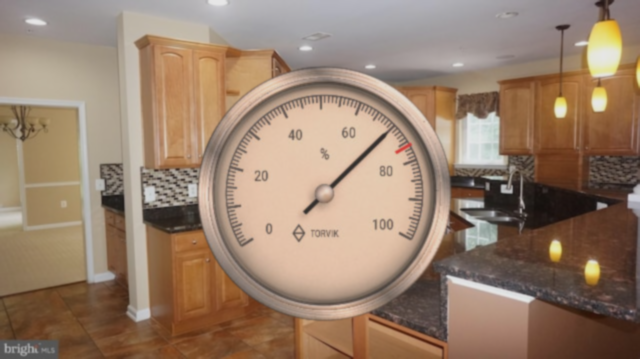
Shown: 70
